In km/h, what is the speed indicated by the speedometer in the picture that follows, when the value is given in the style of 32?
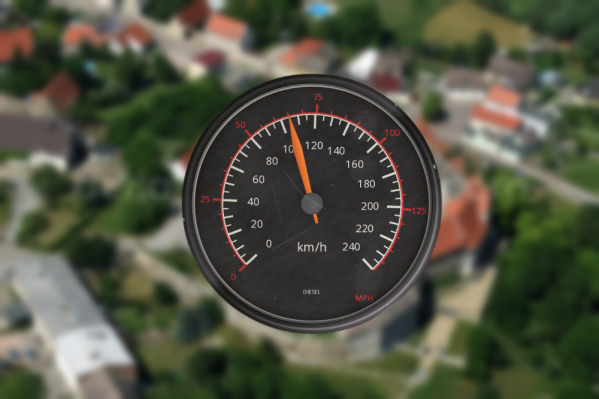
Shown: 105
